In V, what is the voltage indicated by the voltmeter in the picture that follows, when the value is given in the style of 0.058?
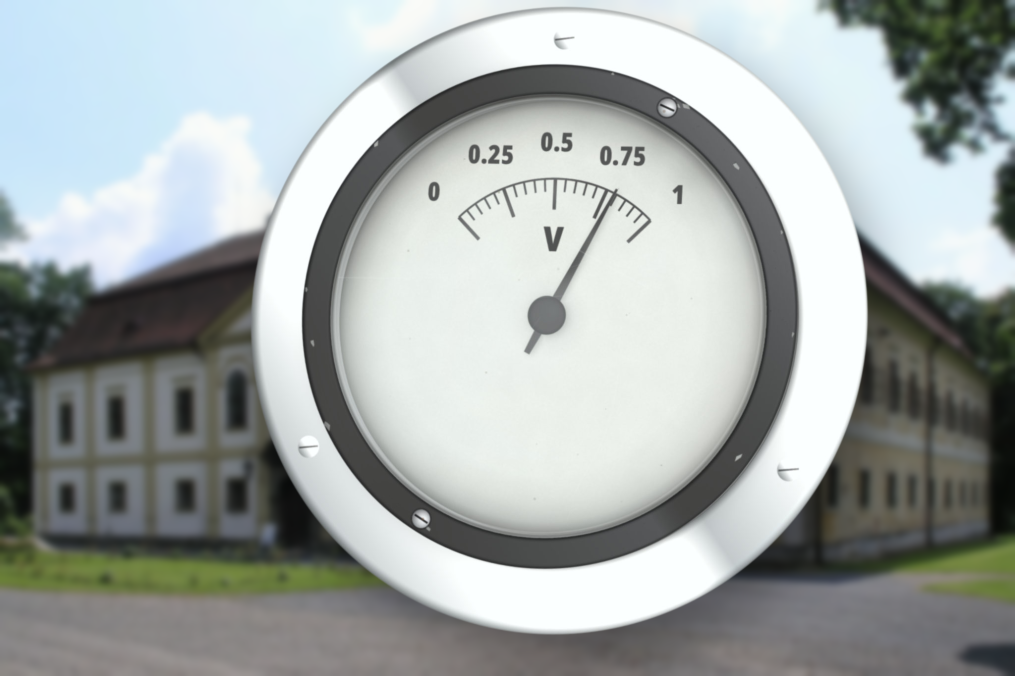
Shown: 0.8
